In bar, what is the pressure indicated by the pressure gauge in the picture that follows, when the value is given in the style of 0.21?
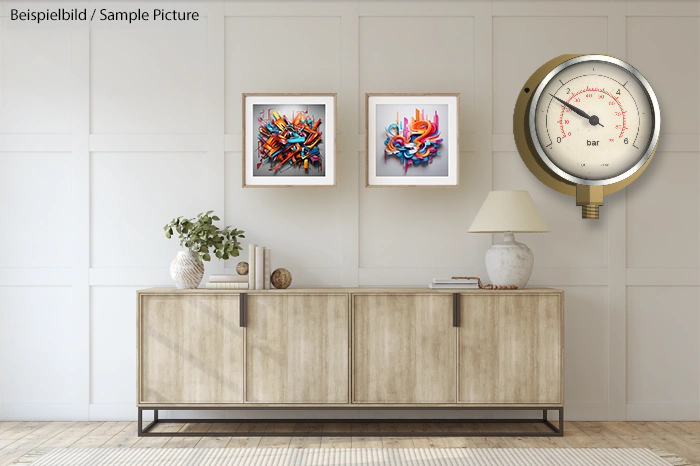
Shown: 1.5
